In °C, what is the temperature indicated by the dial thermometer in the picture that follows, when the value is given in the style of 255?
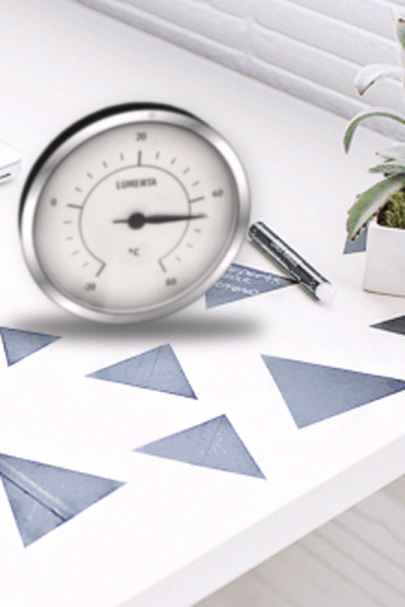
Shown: 44
